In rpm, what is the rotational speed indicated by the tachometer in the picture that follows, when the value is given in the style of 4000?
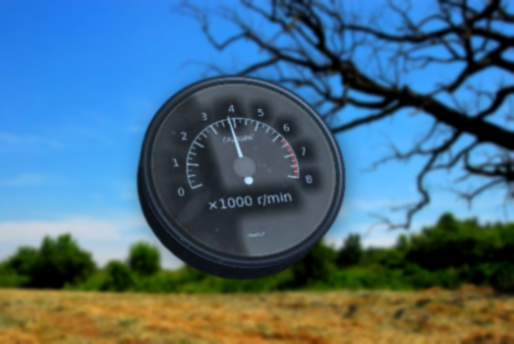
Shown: 3750
